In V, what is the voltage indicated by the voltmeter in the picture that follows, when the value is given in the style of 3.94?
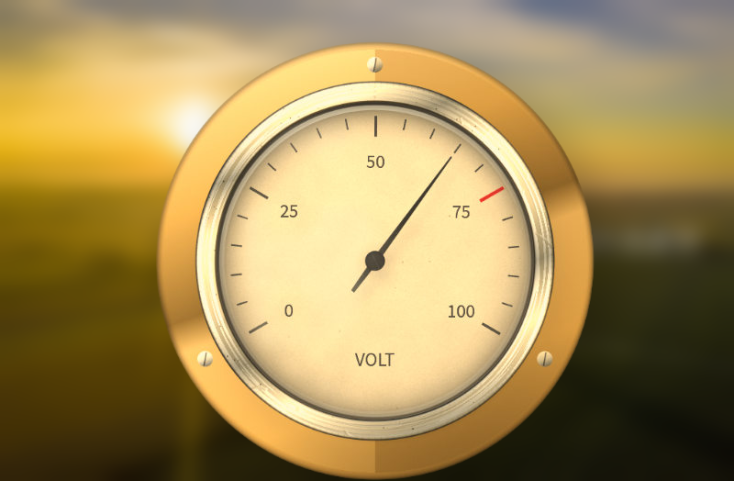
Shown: 65
